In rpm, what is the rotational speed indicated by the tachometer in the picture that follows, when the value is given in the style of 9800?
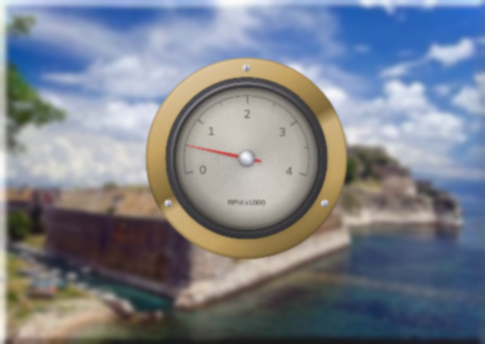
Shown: 500
